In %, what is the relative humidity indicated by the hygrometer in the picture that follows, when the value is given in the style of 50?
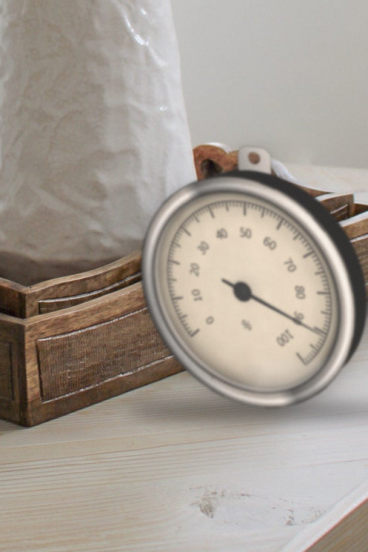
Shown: 90
